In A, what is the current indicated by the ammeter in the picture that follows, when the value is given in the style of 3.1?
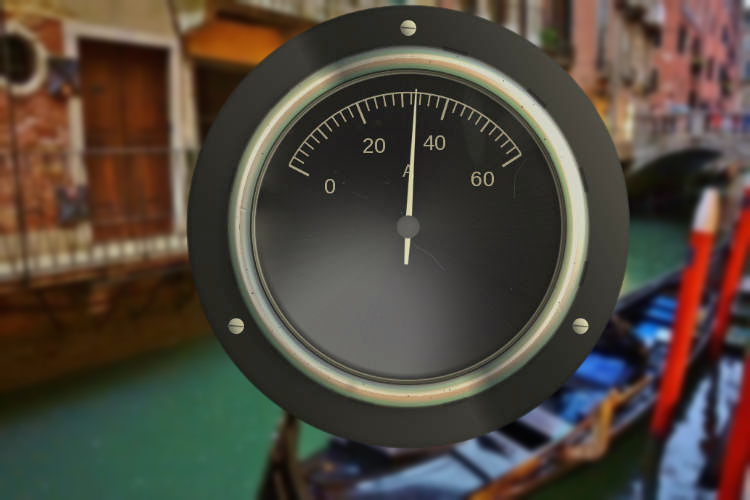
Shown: 33
